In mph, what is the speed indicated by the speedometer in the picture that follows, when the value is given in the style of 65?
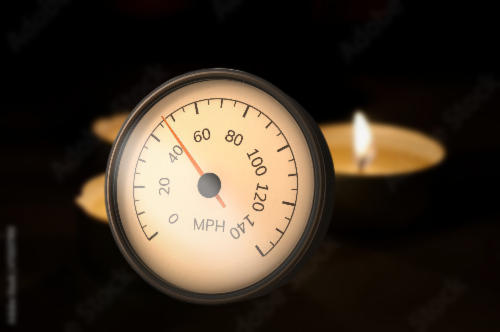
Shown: 47.5
